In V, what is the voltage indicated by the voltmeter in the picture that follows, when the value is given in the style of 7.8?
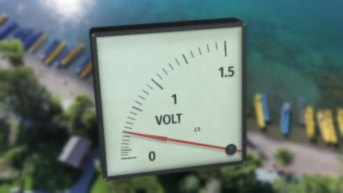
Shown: 0.5
